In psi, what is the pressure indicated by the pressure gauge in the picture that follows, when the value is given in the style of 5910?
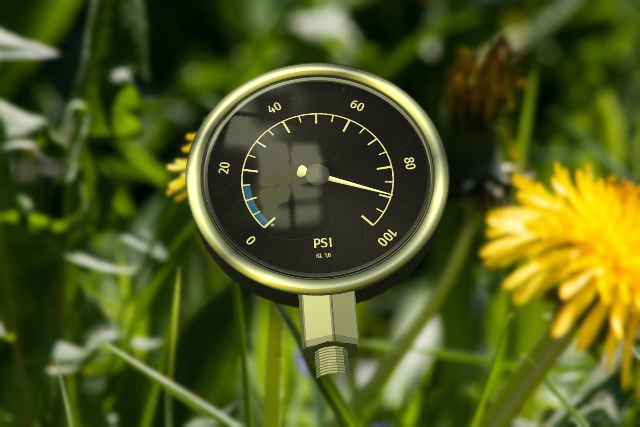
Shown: 90
